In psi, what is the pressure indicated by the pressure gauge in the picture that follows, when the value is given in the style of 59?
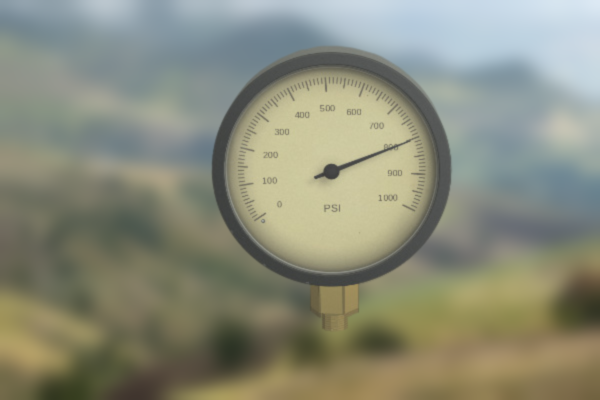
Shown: 800
